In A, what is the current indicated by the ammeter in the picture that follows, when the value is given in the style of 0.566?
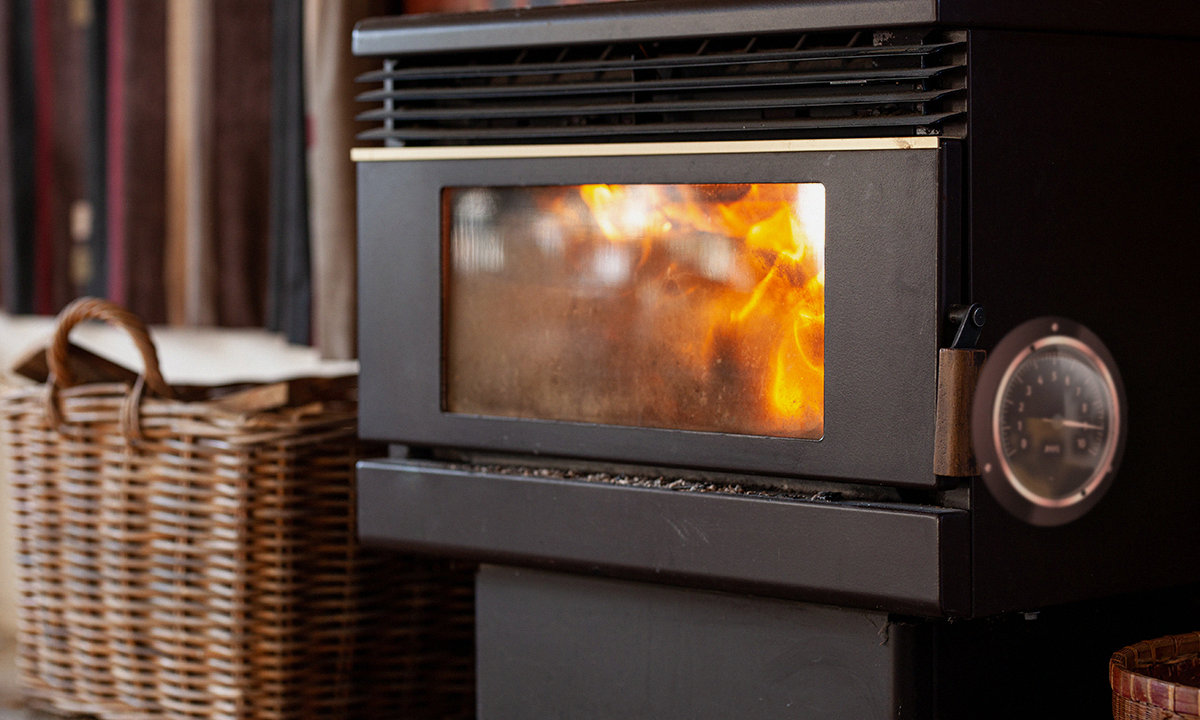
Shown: 9
